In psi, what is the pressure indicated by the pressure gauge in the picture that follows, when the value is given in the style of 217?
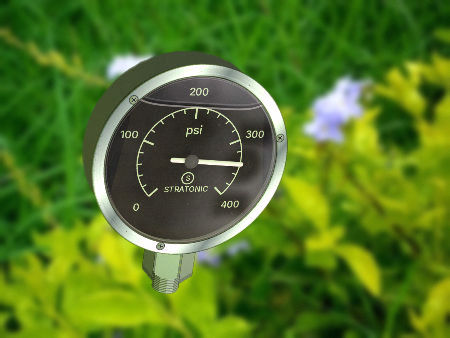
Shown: 340
